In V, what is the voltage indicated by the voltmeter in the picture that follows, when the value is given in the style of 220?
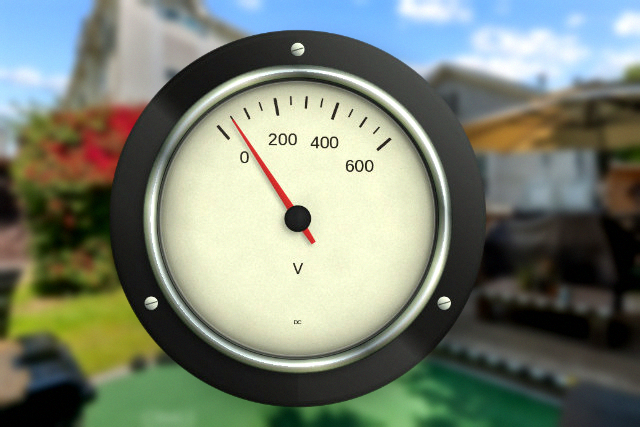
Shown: 50
